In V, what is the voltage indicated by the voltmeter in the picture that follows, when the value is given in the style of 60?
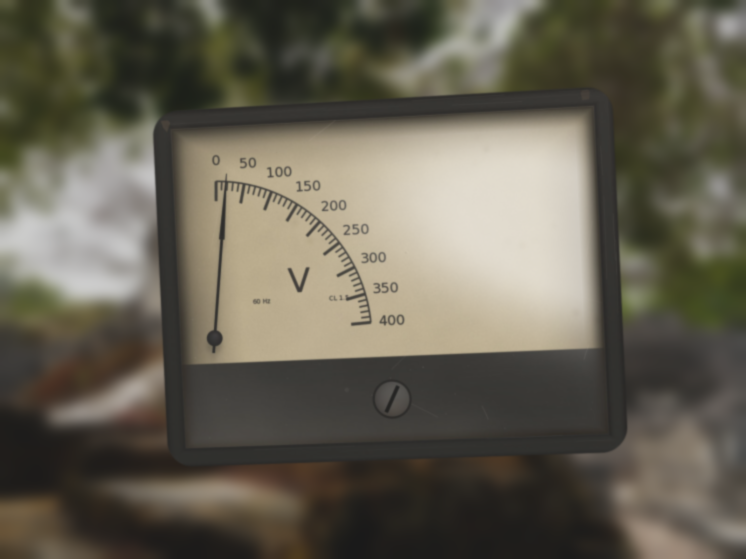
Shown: 20
